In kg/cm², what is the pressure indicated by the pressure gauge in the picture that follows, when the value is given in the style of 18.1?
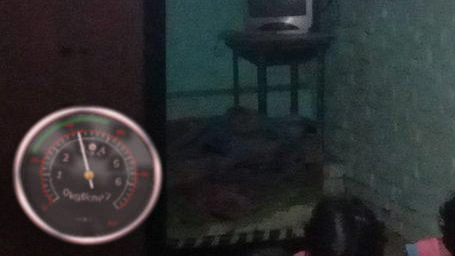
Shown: 3
